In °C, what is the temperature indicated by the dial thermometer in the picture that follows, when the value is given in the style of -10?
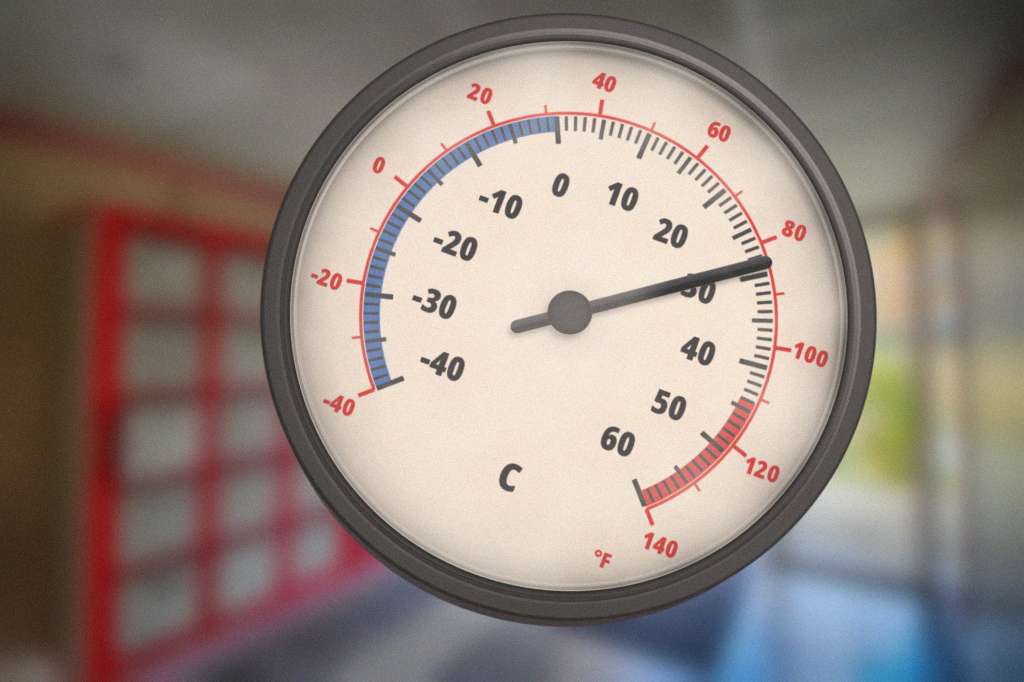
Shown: 29
